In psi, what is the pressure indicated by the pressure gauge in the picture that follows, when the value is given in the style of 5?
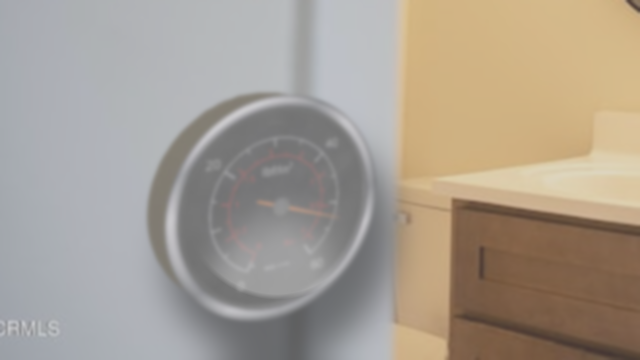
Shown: 52.5
